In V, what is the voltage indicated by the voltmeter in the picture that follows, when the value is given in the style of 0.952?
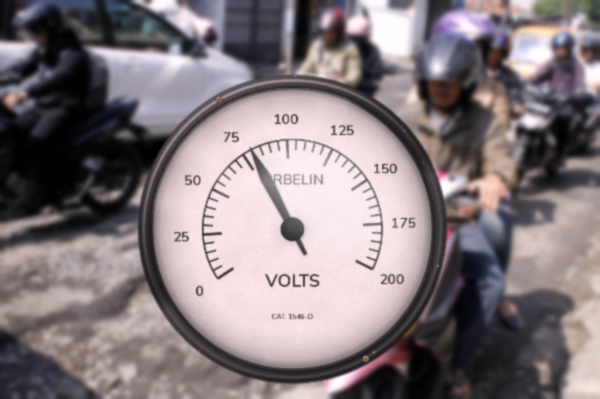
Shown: 80
